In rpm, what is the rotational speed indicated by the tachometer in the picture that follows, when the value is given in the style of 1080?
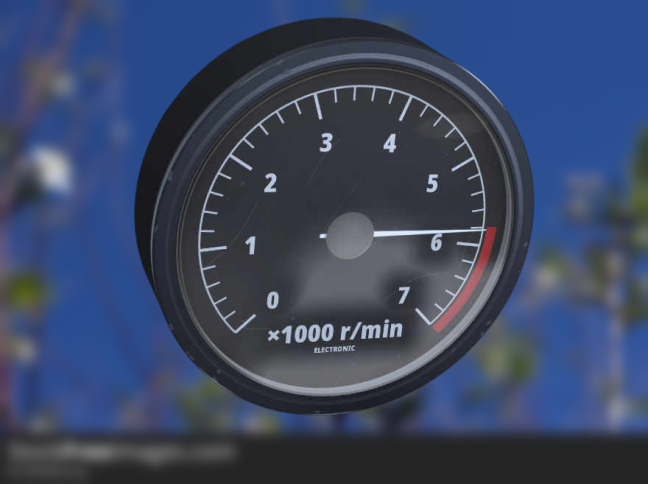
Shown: 5800
